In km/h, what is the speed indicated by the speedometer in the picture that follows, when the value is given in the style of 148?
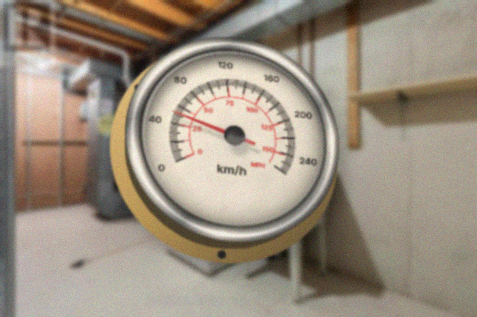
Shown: 50
